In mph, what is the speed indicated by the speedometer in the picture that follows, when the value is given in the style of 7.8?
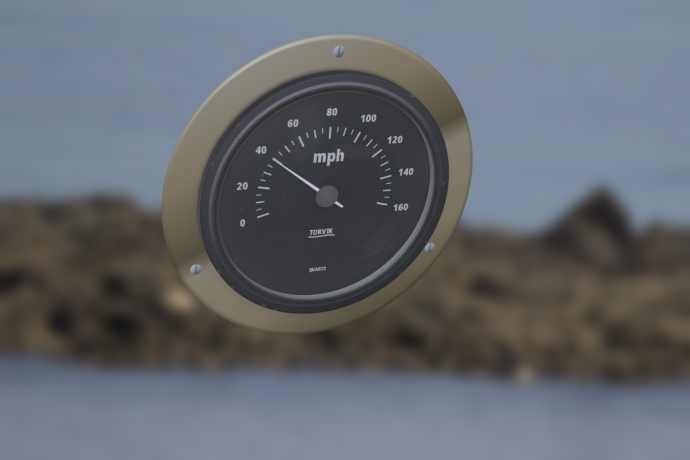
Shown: 40
